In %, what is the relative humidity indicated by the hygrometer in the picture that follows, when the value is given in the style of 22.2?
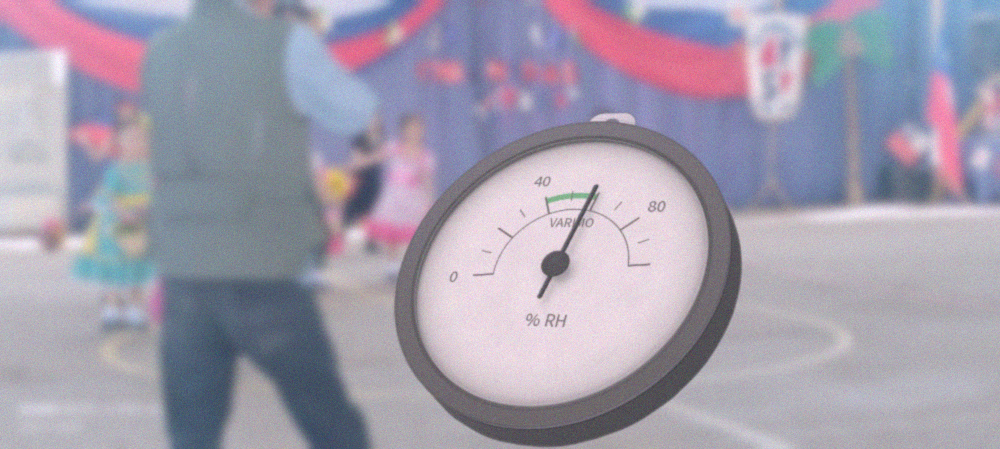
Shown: 60
